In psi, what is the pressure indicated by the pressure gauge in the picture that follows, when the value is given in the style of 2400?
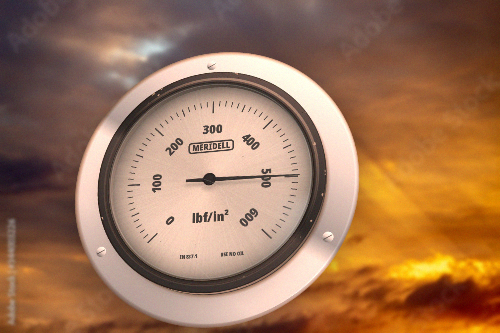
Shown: 500
